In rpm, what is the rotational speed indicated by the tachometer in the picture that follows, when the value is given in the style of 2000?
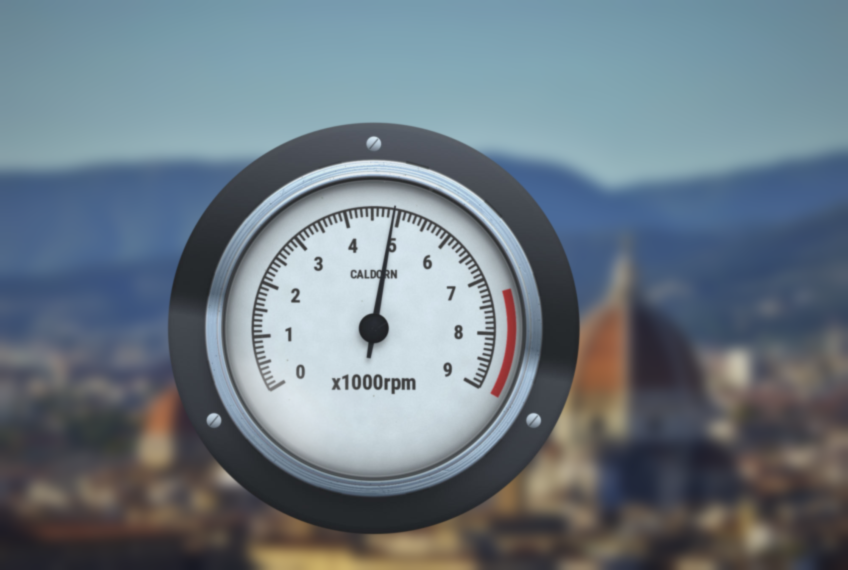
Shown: 4900
